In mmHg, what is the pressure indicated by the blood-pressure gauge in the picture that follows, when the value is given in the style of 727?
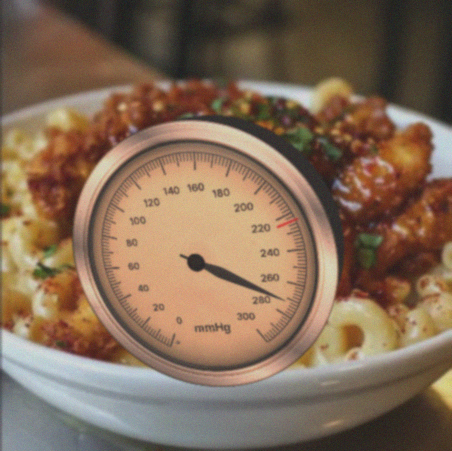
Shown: 270
